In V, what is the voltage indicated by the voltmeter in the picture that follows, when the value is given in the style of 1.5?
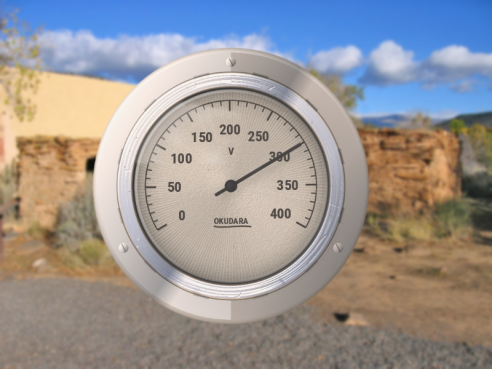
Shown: 300
